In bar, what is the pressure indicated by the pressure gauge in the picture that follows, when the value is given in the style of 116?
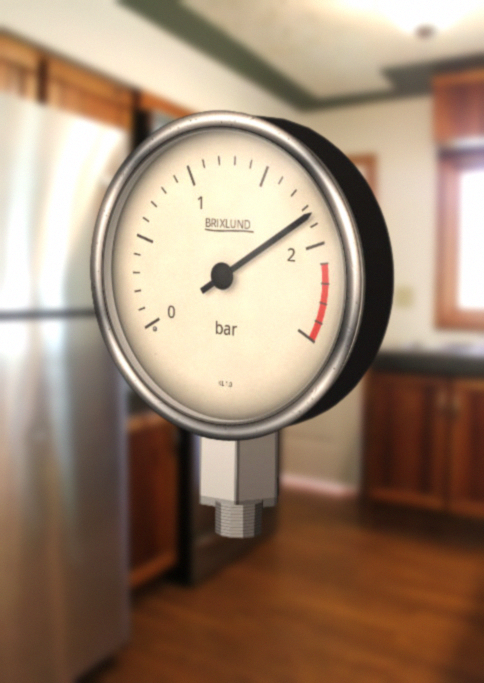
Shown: 1.85
